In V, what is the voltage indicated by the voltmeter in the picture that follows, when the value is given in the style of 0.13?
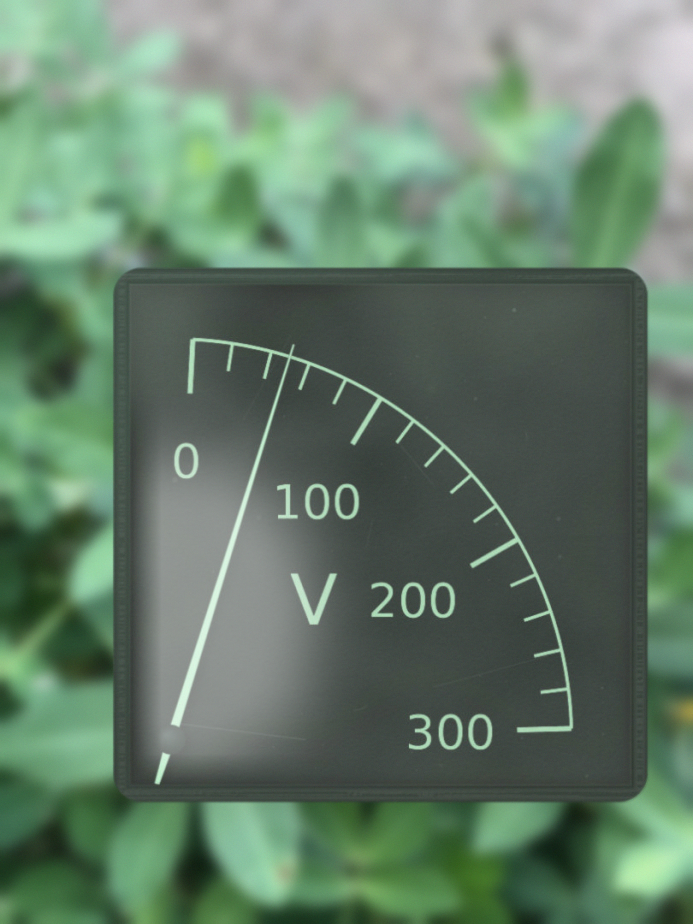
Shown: 50
